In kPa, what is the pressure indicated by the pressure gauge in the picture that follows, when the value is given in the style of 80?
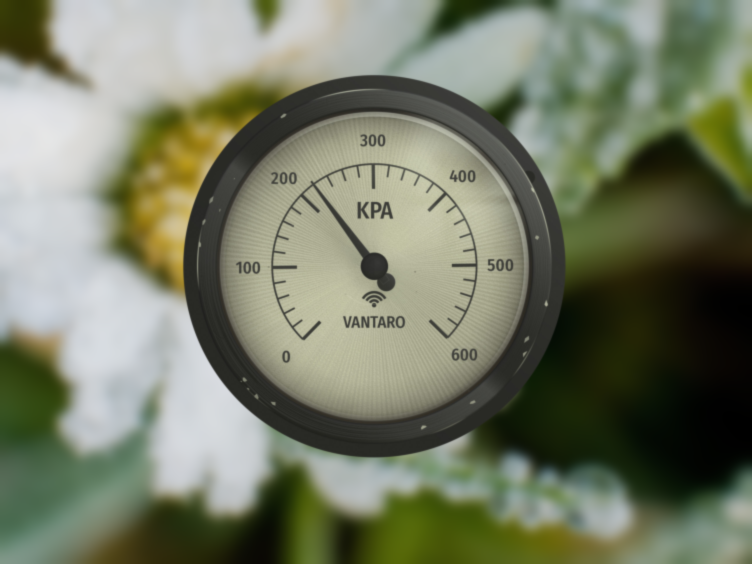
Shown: 220
